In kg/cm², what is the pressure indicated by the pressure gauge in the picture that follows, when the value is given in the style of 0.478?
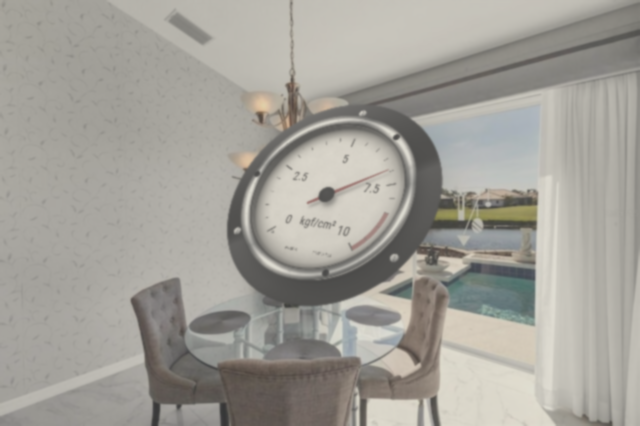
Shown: 7
